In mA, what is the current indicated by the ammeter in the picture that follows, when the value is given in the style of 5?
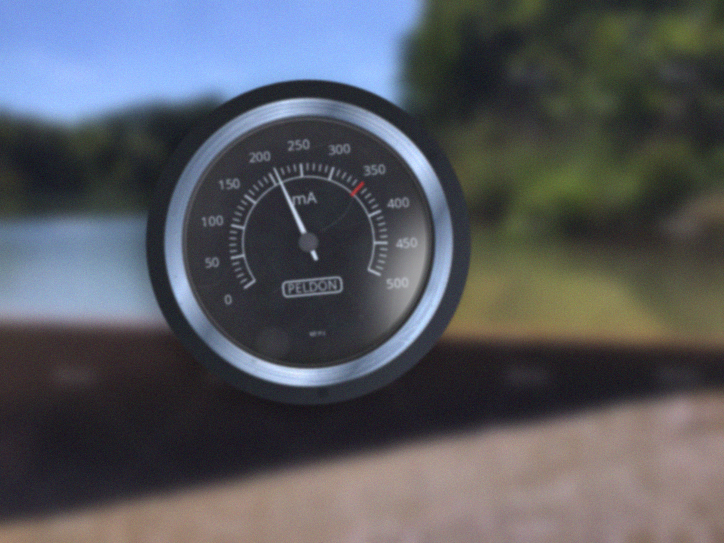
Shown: 210
